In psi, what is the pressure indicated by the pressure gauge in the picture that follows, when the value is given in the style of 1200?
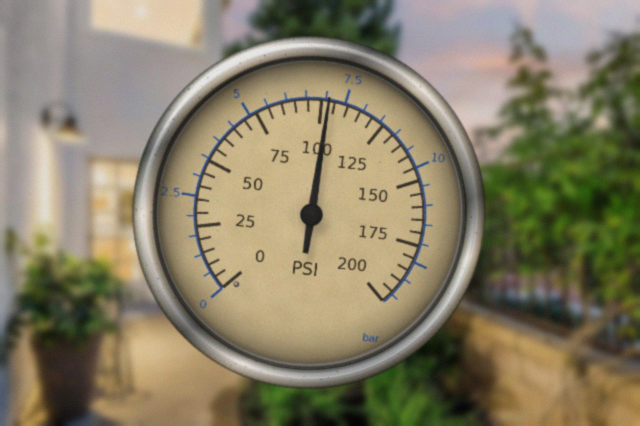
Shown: 102.5
